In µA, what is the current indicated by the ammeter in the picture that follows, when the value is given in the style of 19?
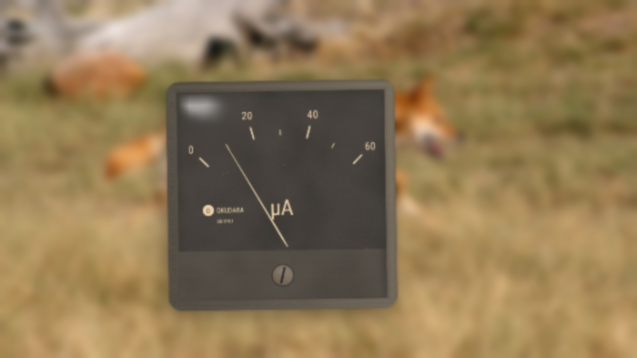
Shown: 10
